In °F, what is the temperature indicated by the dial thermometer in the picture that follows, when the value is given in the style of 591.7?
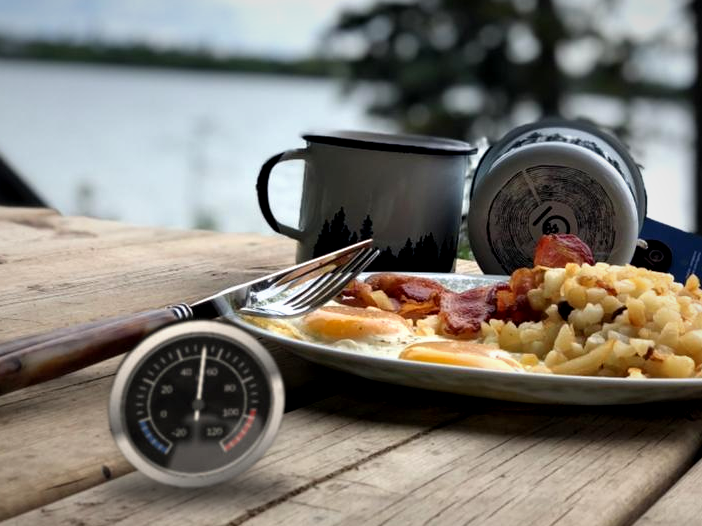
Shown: 52
